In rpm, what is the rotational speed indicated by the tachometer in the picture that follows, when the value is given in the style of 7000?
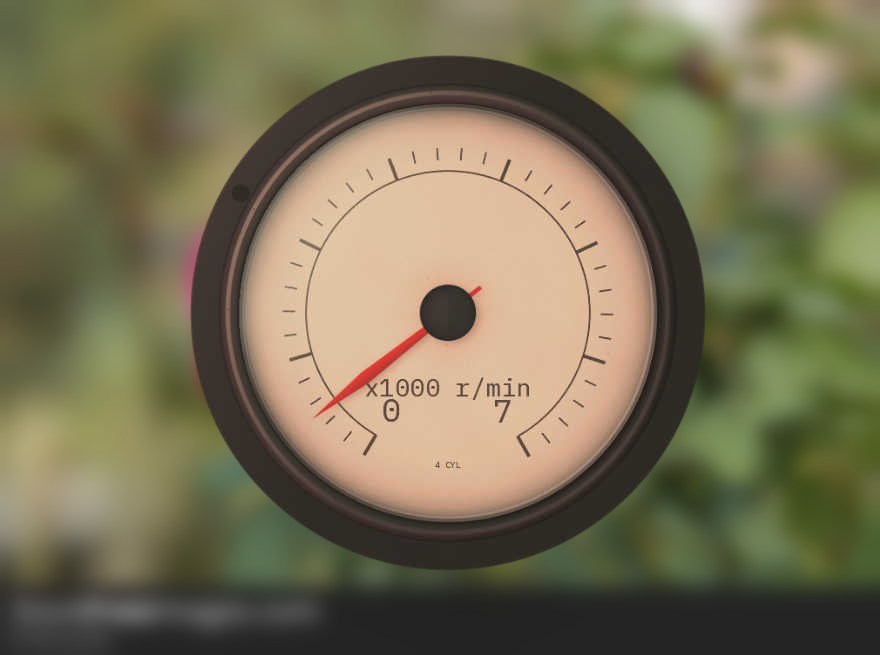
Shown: 500
